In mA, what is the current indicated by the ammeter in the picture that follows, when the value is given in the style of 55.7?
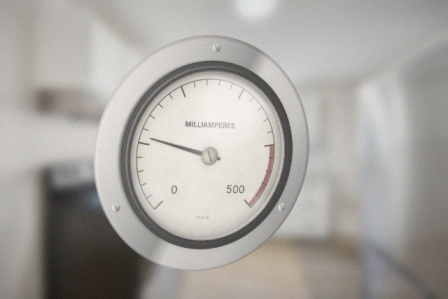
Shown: 110
